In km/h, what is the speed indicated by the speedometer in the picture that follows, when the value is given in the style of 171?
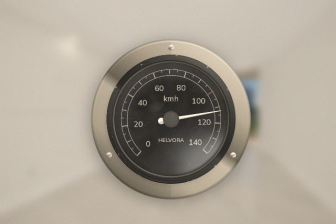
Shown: 112.5
